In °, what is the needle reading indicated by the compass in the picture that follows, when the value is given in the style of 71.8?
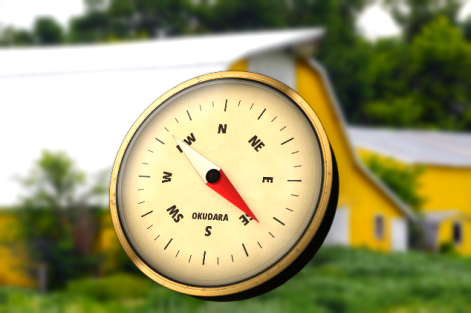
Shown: 130
